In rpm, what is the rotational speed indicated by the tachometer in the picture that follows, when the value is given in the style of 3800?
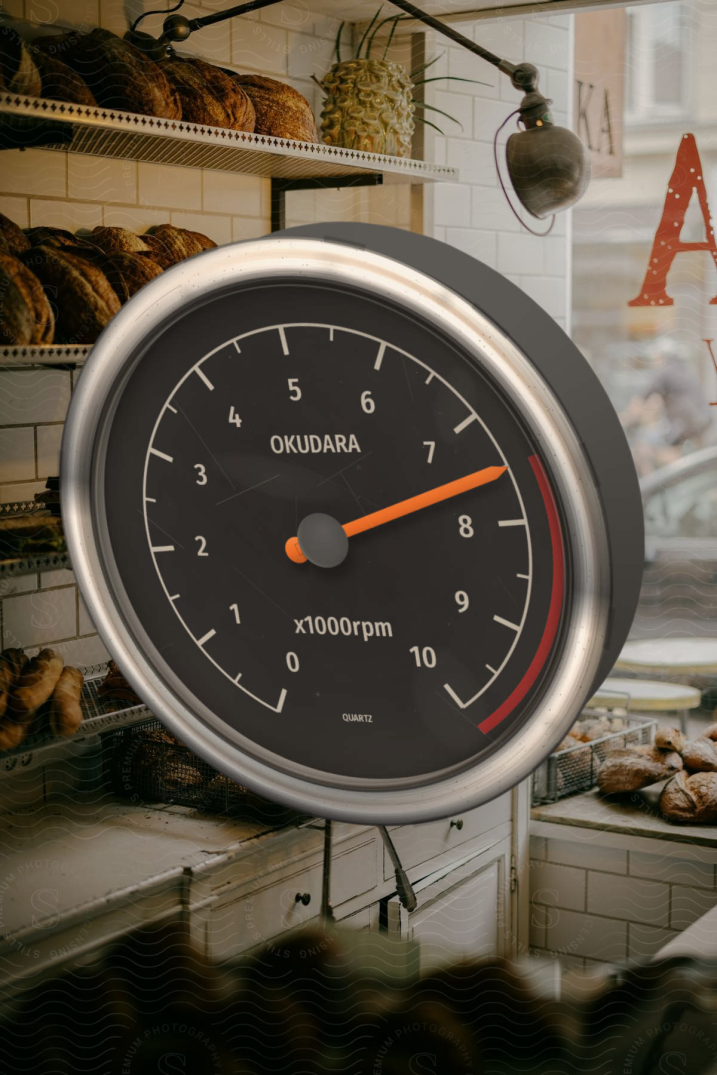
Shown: 7500
